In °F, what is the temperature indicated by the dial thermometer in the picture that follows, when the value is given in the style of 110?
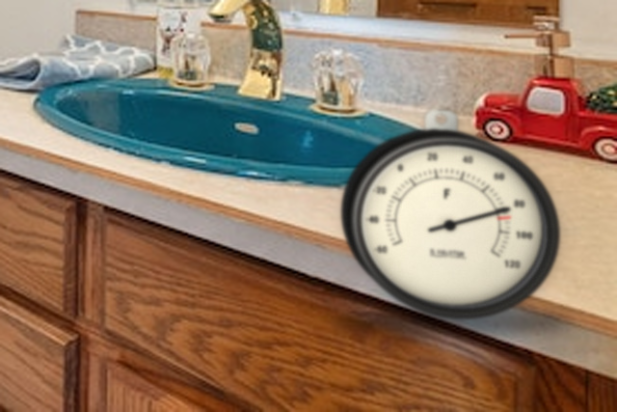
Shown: 80
